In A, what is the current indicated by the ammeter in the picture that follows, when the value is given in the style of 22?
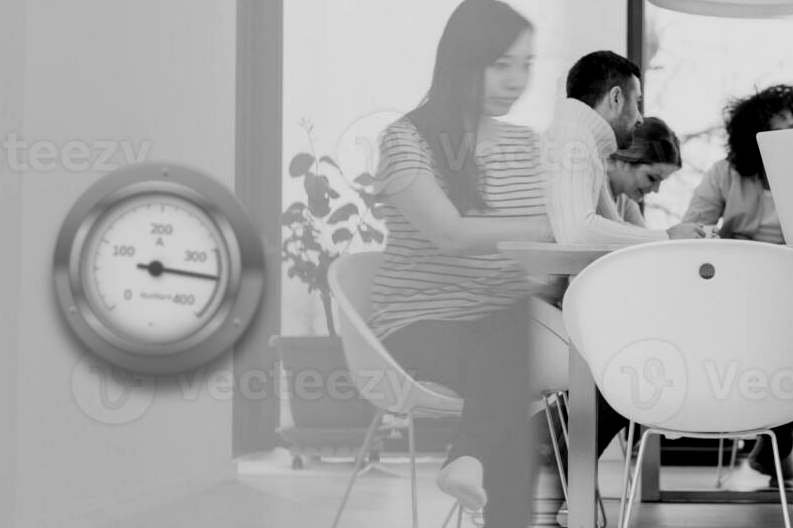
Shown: 340
